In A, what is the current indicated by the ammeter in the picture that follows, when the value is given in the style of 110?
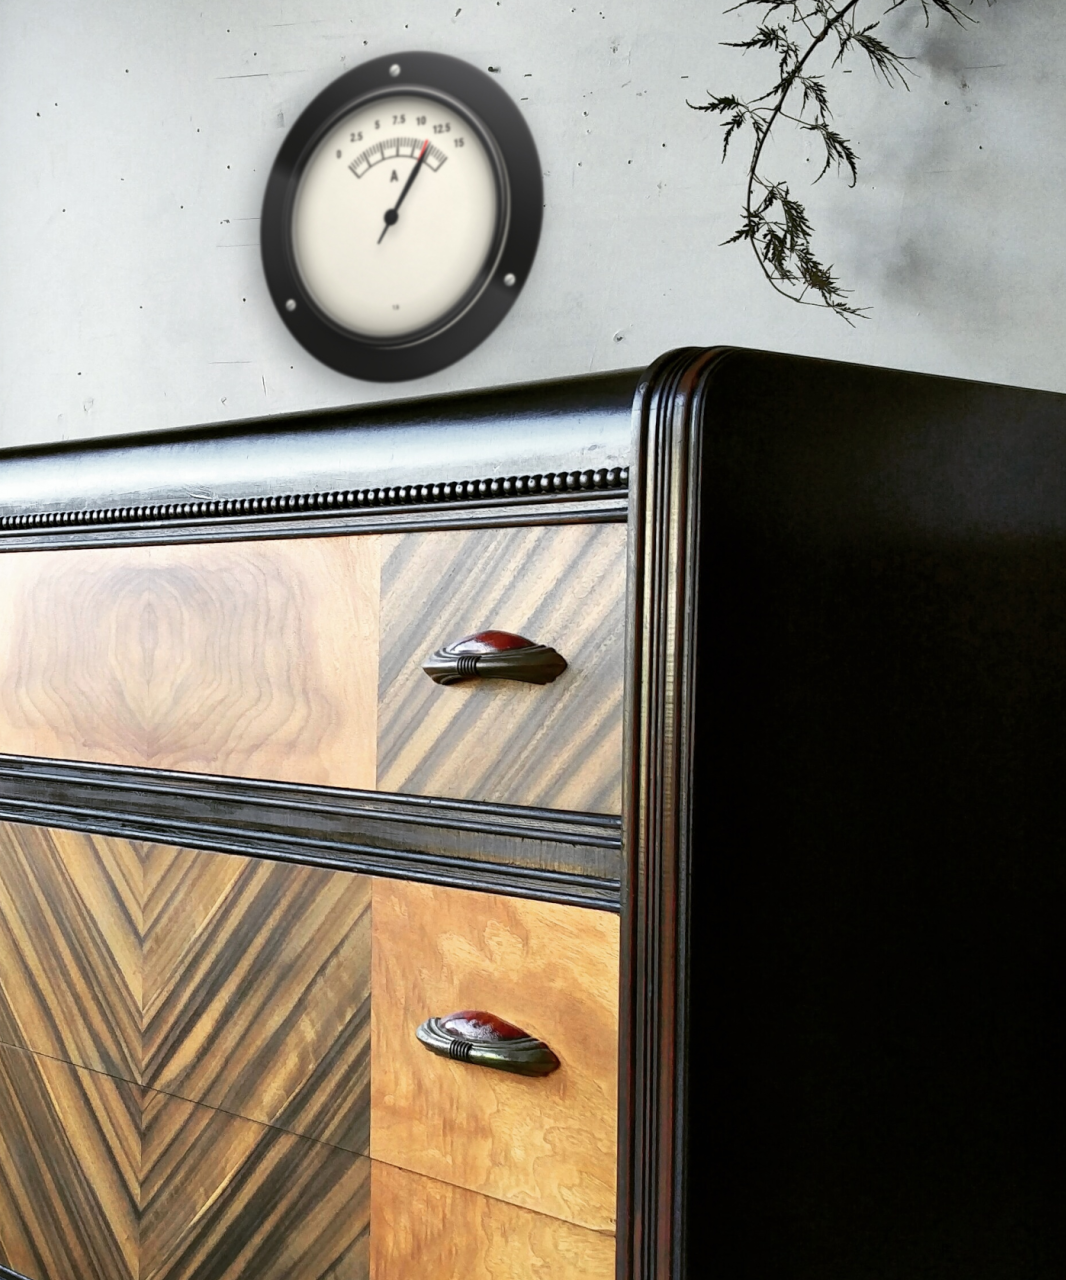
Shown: 12.5
